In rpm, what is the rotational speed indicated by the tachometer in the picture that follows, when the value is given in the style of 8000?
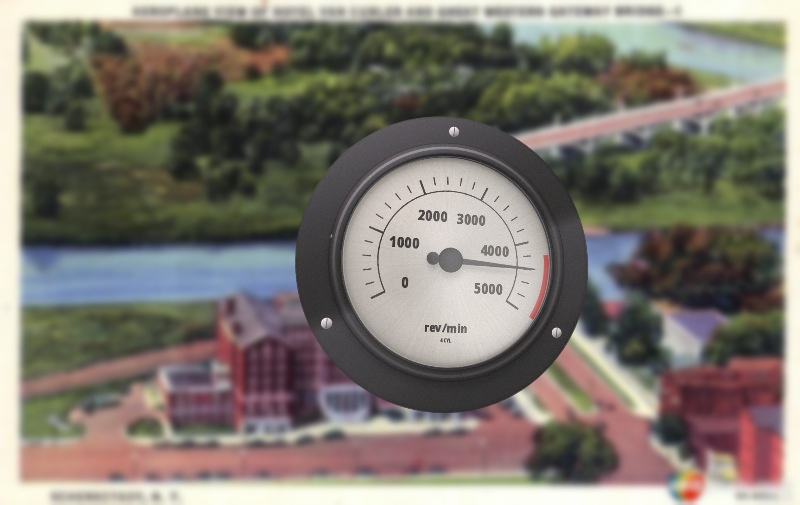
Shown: 4400
